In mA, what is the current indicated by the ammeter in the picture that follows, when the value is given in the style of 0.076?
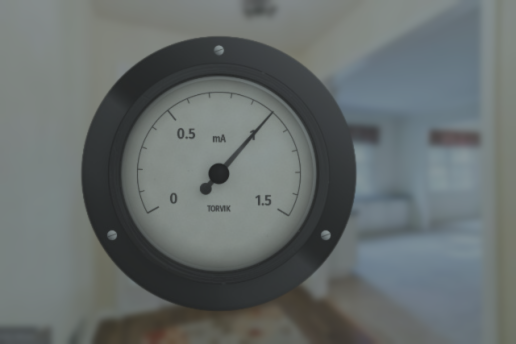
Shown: 1
